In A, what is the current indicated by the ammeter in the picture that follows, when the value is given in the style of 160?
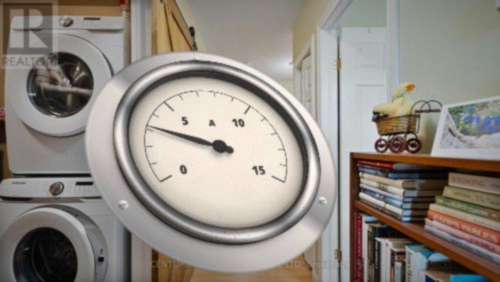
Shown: 3
